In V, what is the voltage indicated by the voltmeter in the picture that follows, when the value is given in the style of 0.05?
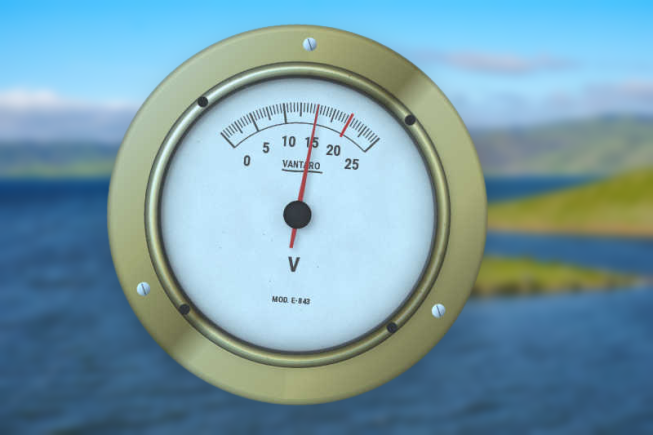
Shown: 15
